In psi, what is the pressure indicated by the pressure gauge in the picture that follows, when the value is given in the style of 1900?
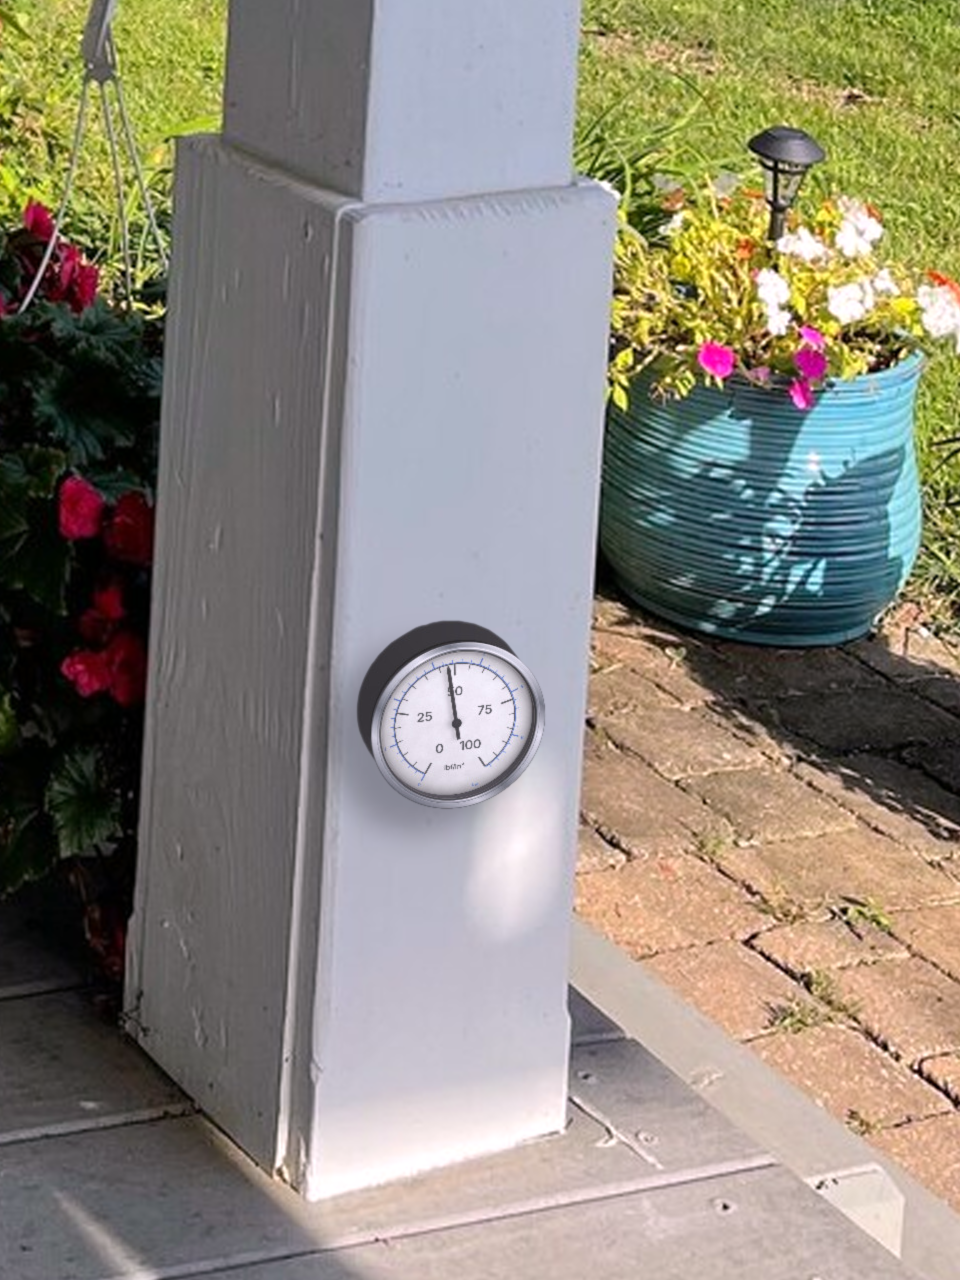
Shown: 47.5
